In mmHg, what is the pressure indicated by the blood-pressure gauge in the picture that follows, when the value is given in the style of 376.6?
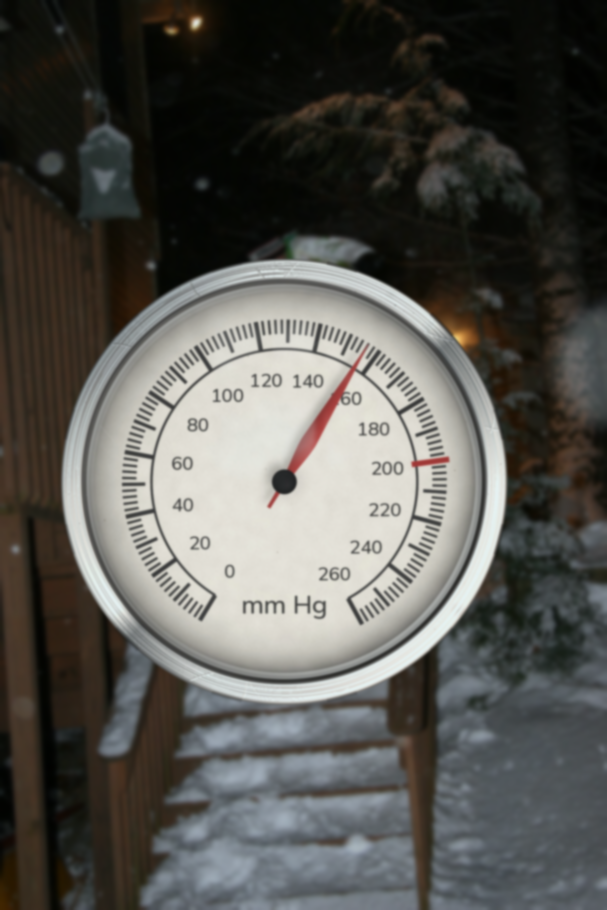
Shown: 156
